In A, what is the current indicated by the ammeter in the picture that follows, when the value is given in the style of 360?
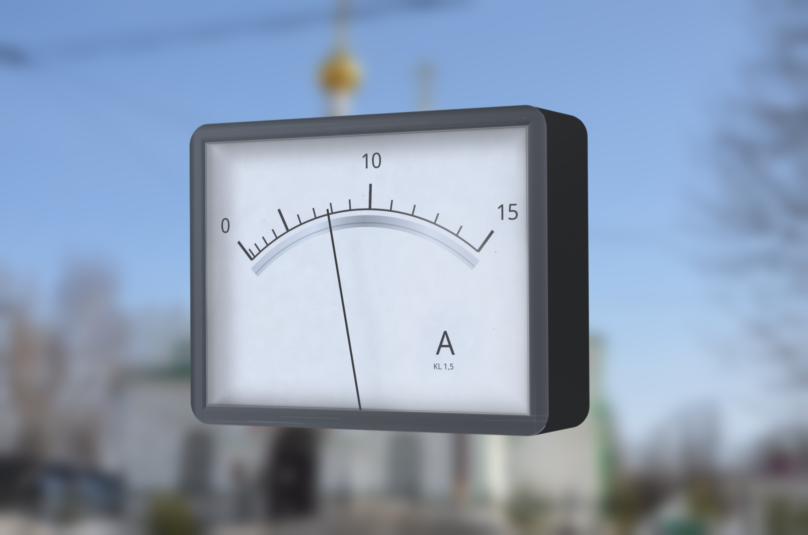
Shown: 8
